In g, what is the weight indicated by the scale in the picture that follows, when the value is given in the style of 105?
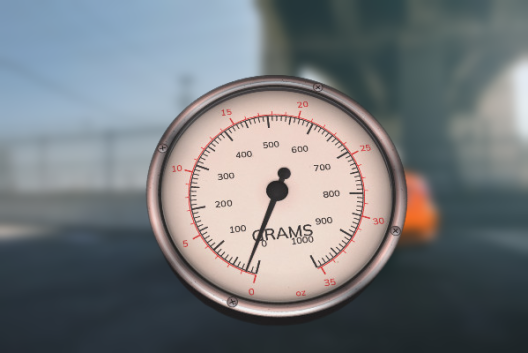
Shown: 20
